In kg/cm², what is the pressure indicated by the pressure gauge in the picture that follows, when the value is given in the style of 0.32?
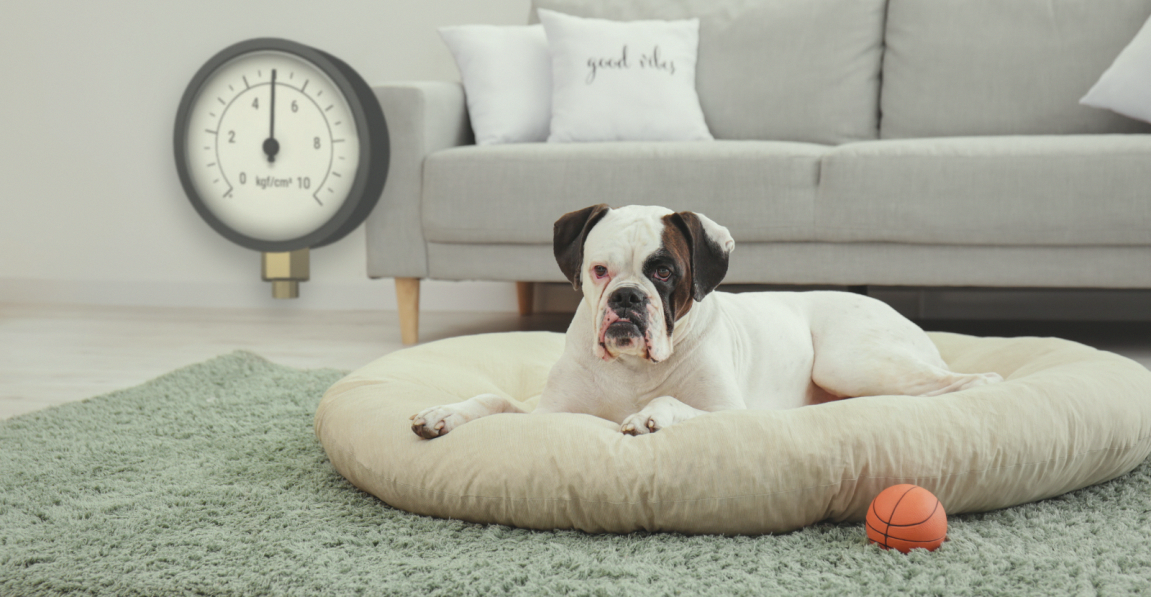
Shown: 5
